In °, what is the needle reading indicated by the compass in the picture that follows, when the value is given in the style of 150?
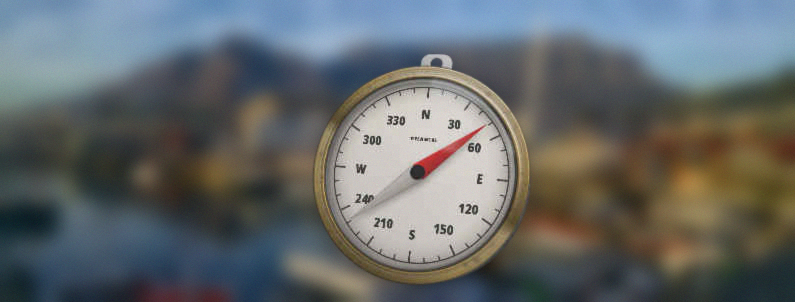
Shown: 50
